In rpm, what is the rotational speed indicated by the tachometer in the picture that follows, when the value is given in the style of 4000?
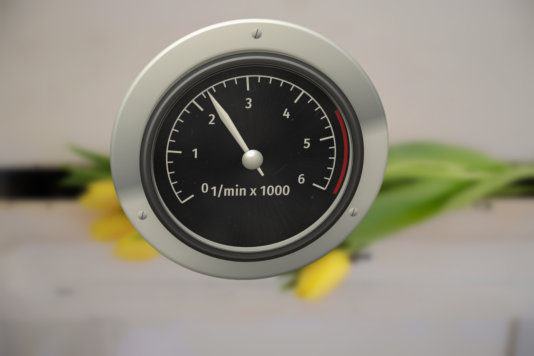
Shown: 2300
